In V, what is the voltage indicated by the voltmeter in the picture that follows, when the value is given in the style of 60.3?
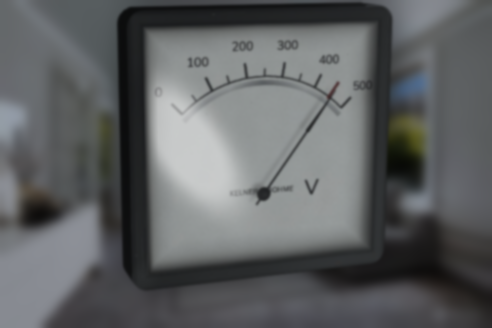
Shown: 450
